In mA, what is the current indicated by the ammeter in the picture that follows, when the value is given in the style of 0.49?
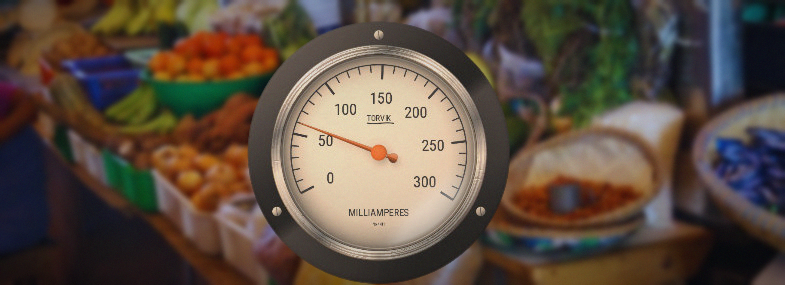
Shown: 60
